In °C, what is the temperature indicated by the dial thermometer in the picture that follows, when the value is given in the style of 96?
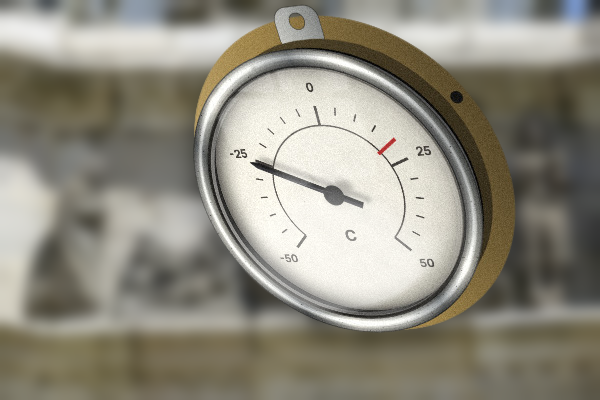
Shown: -25
